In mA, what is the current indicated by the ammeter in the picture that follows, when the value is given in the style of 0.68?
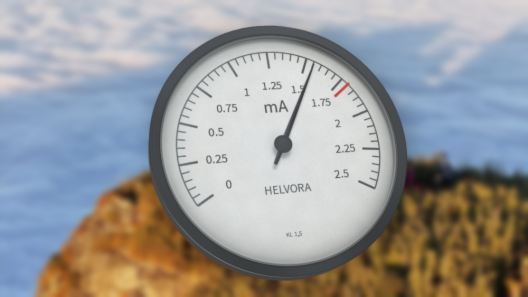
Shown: 1.55
